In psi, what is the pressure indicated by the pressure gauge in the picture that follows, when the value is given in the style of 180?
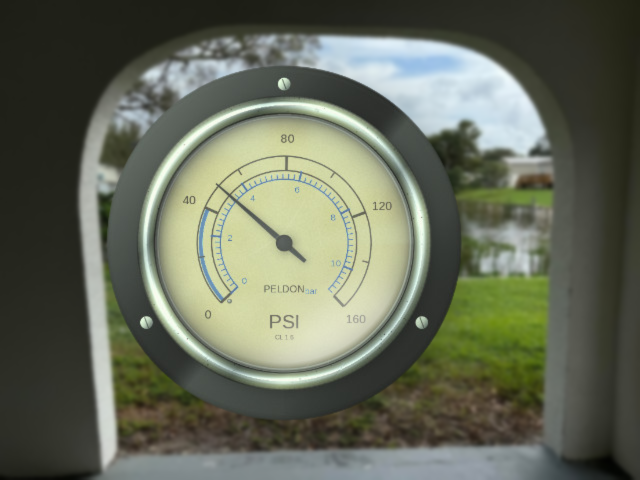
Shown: 50
